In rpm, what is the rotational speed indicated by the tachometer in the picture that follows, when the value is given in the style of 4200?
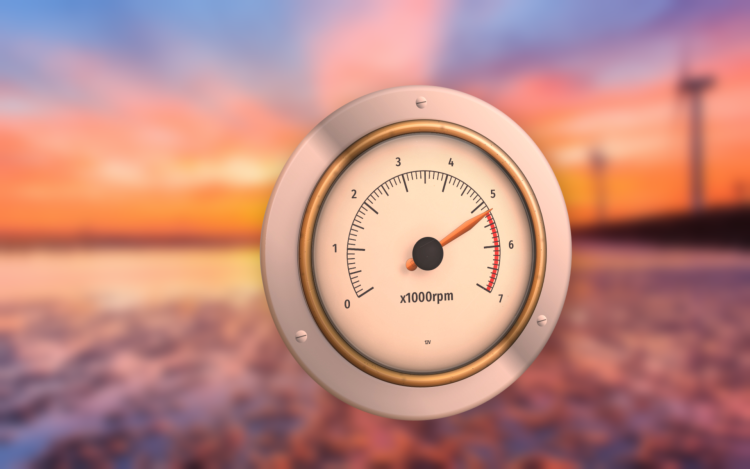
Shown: 5200
